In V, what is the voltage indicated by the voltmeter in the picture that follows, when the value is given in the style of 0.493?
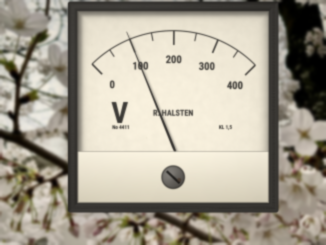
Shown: 100
